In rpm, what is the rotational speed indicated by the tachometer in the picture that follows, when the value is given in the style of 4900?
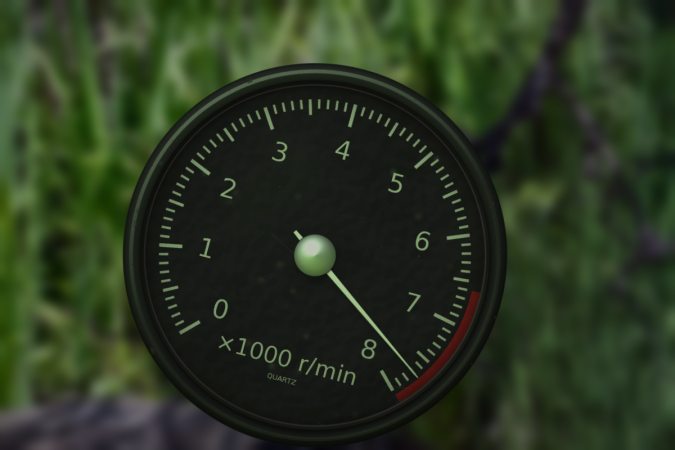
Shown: 7700
